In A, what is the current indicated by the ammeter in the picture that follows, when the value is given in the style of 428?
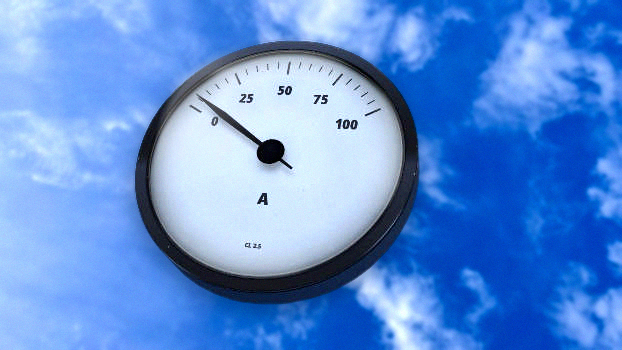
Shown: 5
